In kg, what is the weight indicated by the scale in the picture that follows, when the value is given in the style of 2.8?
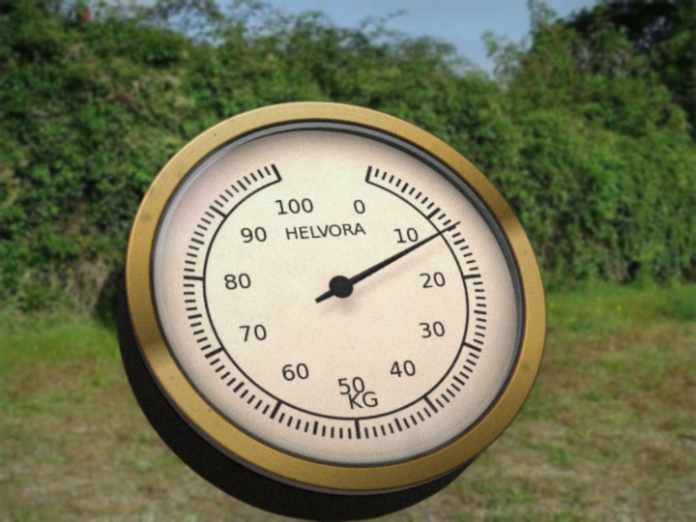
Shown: 13
